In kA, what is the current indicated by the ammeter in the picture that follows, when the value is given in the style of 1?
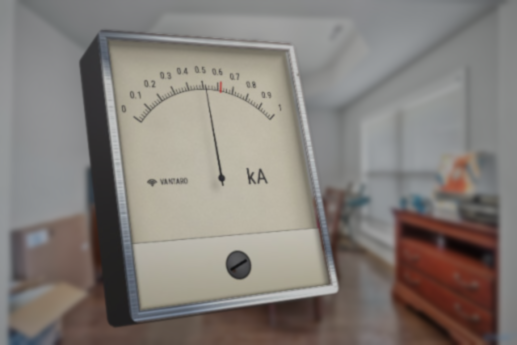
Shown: 0.5
